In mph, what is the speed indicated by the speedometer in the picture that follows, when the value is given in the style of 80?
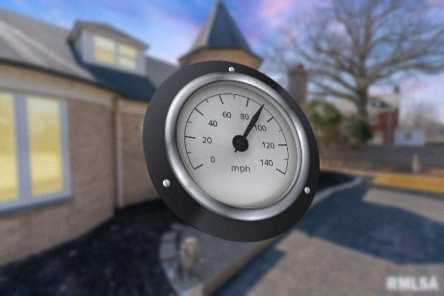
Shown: 90
